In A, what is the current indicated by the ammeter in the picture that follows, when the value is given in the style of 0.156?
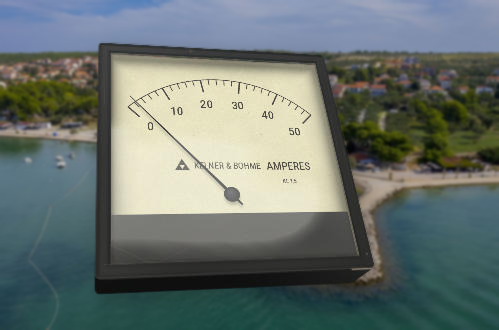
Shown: 2
